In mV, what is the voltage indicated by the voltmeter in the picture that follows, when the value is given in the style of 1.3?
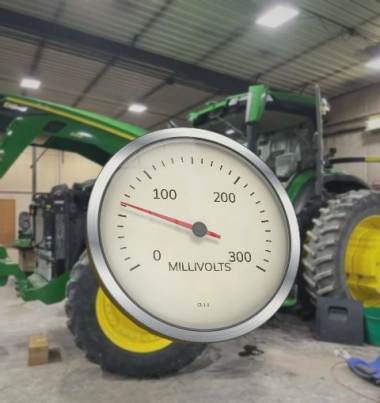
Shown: 60
